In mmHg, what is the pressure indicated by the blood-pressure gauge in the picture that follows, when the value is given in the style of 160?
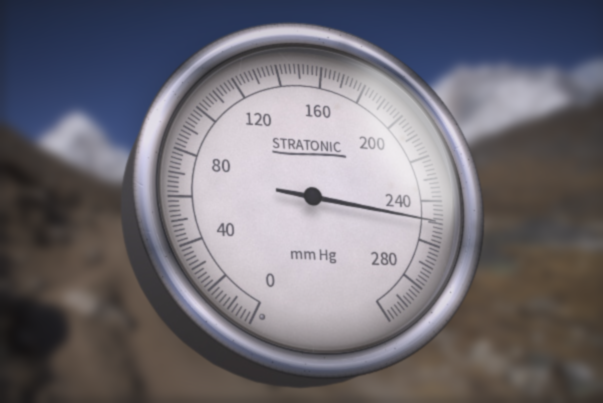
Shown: 250
